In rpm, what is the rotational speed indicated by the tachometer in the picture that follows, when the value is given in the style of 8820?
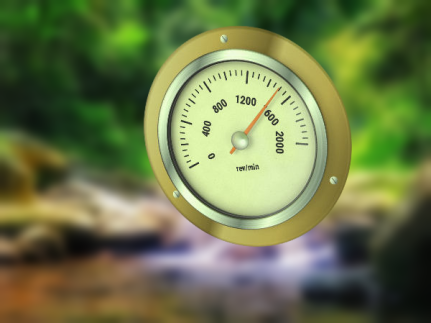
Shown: 1500
